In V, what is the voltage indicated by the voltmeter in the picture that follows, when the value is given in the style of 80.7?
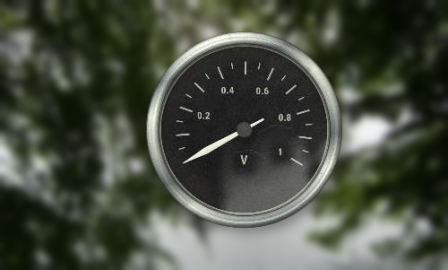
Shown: 0
